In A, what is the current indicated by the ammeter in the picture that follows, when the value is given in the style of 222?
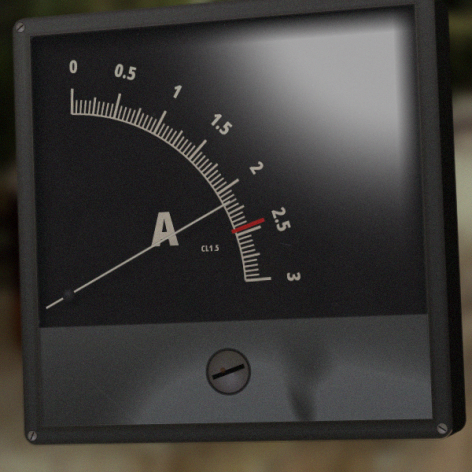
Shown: 2.15
